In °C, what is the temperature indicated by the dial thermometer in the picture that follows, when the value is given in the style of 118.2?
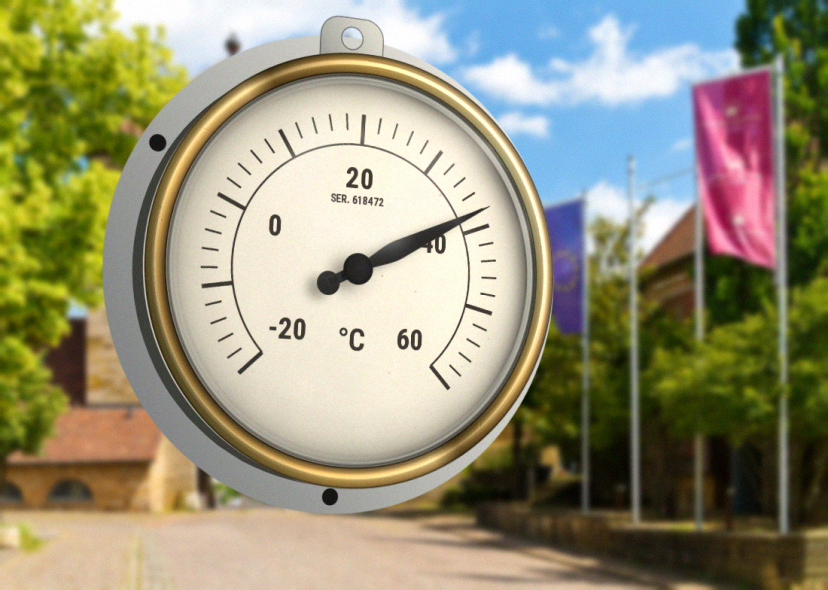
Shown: 38
